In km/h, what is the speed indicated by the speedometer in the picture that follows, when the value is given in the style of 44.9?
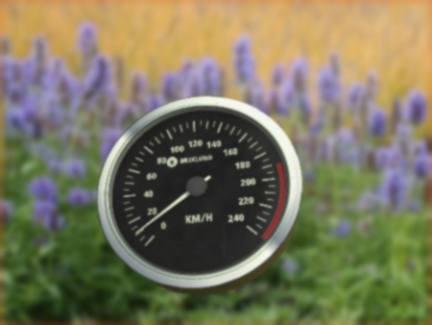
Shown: 10
